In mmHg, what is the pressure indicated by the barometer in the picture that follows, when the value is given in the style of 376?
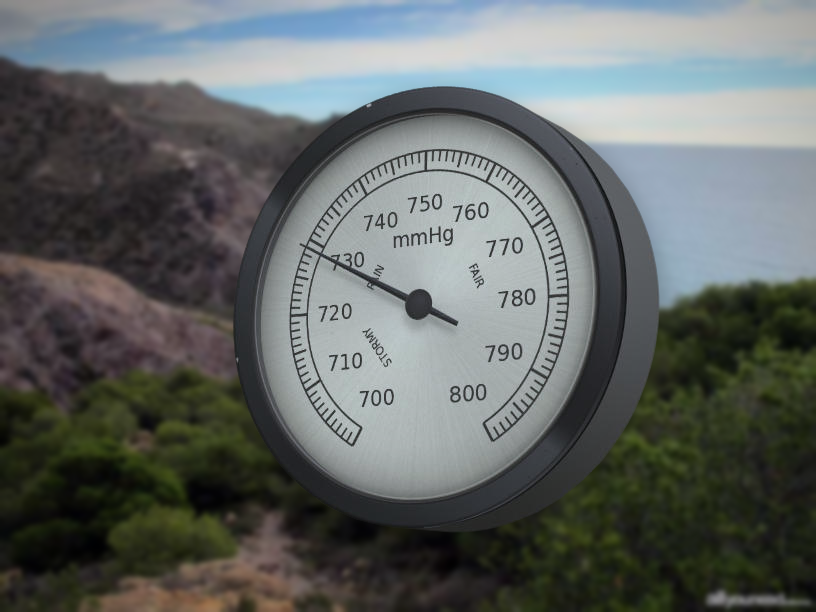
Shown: 729
